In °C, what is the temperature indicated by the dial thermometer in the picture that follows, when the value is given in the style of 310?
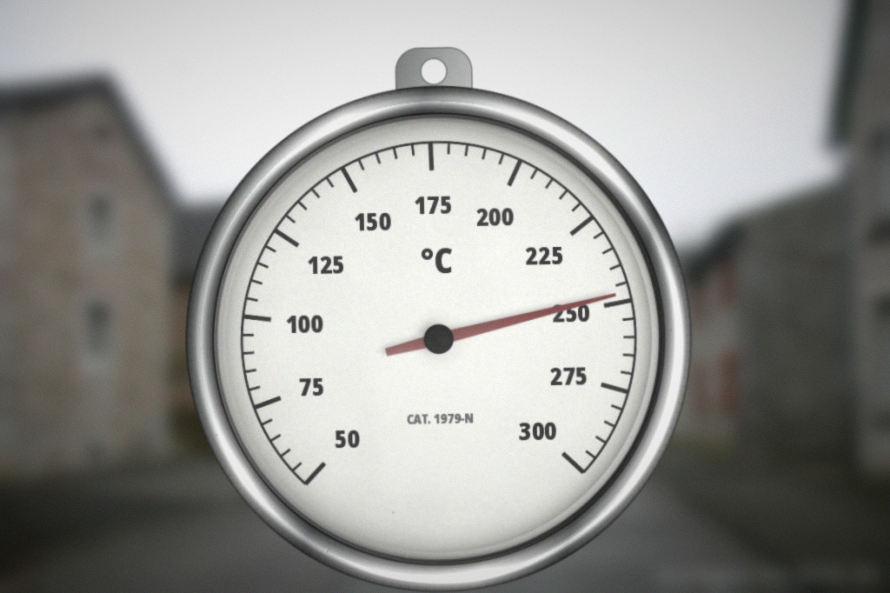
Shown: 247.5
